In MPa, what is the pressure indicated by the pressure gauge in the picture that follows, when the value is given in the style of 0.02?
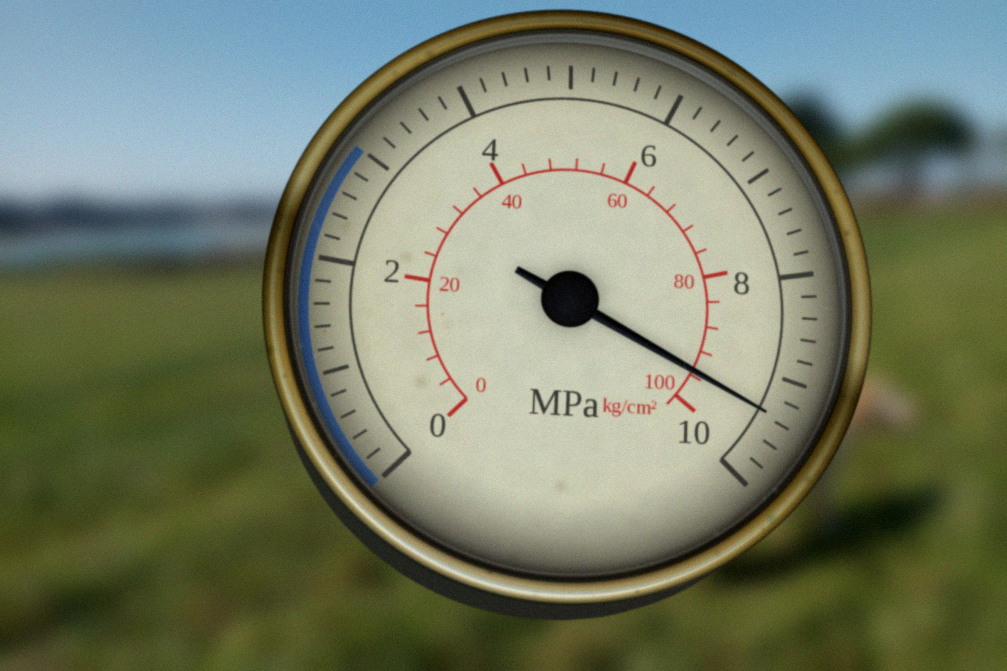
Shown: 9.4
